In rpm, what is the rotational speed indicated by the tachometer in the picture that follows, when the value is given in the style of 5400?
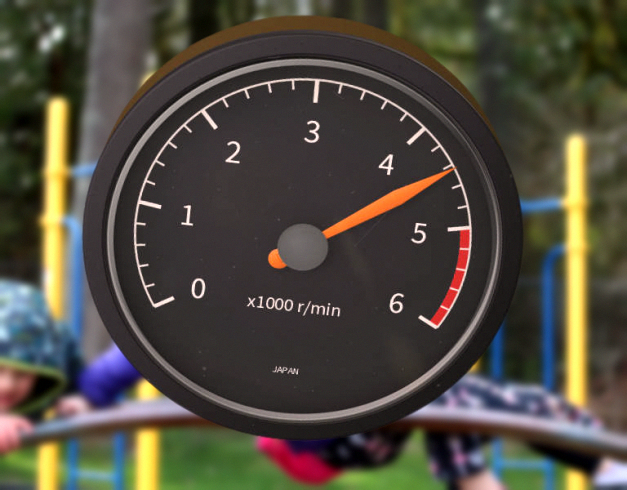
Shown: 4400
